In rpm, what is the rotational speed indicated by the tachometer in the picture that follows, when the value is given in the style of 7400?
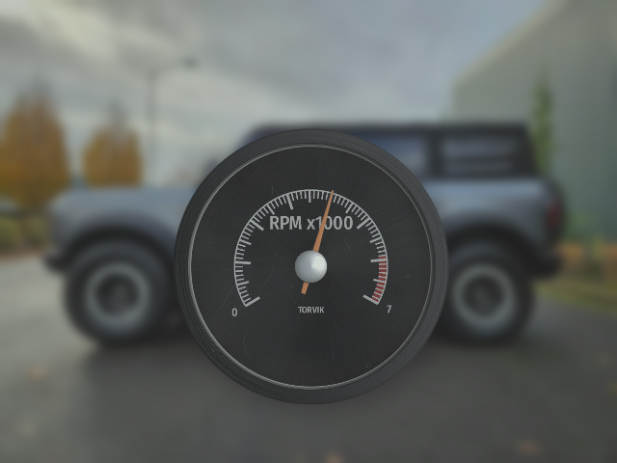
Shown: 4000
